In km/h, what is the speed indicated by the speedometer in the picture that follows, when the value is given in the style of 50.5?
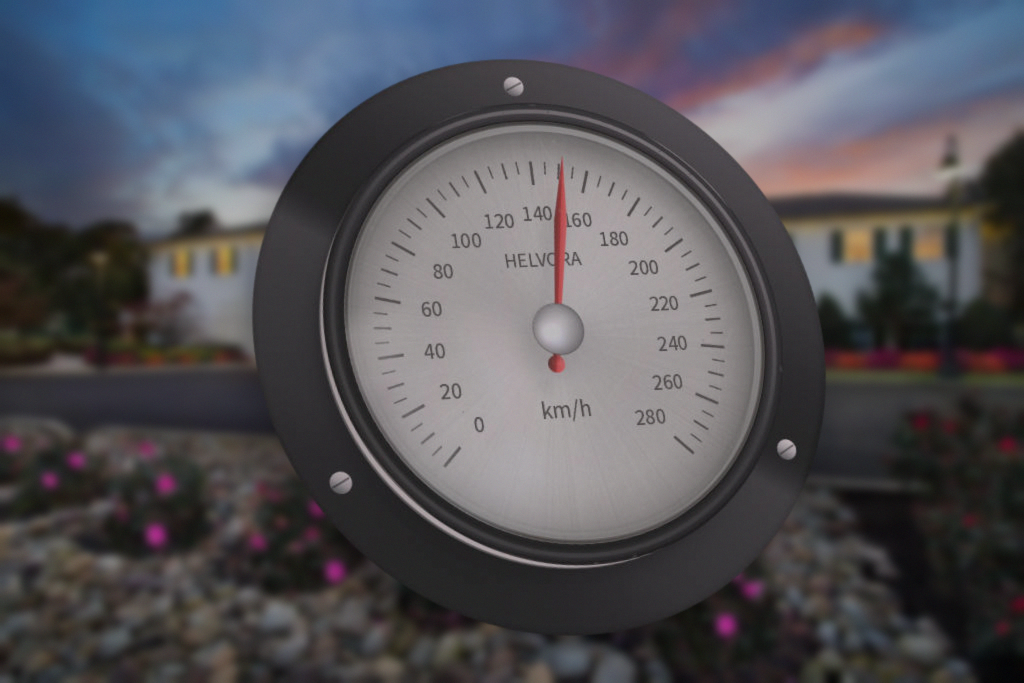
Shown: 150
